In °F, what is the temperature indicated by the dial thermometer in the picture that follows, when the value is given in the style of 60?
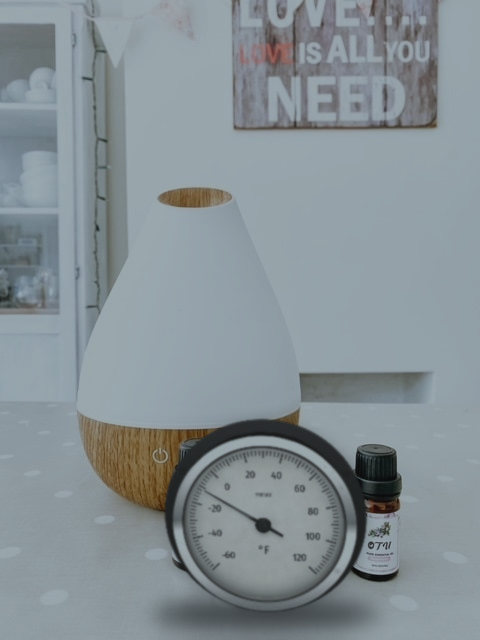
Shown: -10
